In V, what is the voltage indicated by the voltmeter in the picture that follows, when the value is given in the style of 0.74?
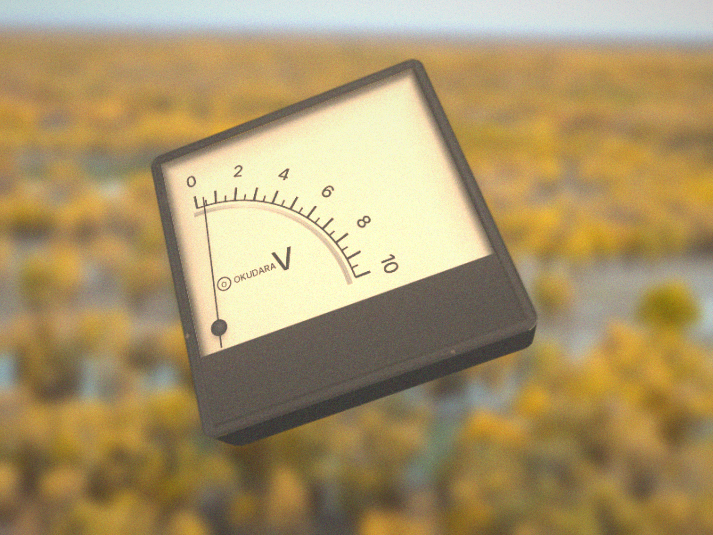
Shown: 0.5
